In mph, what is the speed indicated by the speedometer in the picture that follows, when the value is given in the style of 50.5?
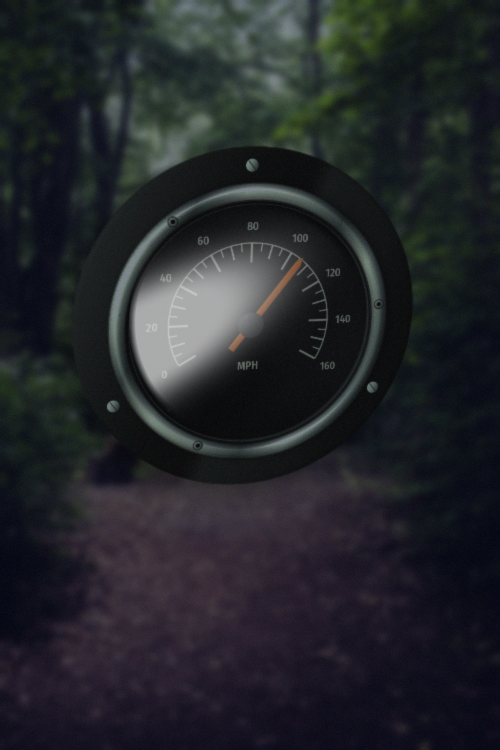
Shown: 105
